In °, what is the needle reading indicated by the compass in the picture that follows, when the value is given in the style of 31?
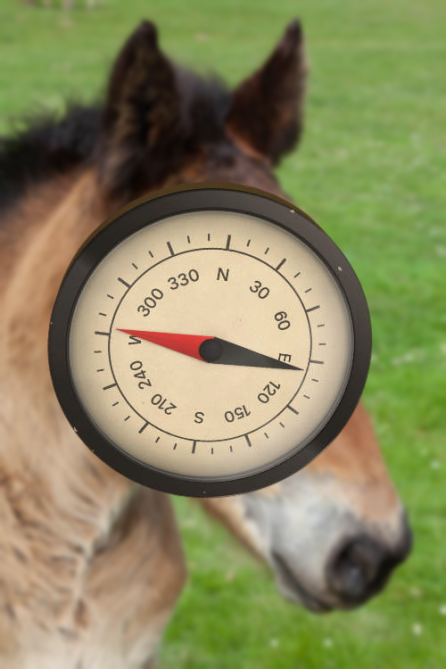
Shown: 275
